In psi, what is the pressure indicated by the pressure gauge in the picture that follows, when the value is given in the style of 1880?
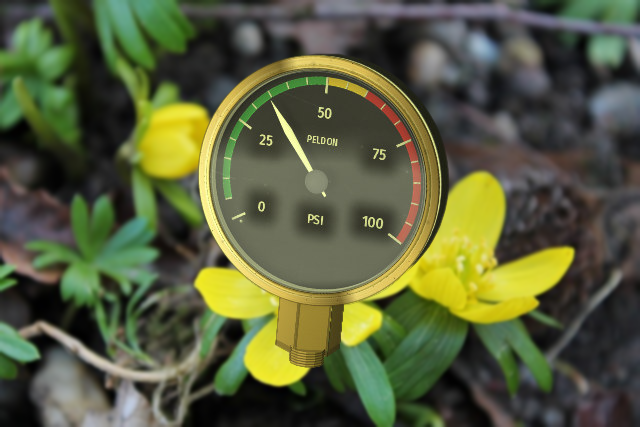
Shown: 35
